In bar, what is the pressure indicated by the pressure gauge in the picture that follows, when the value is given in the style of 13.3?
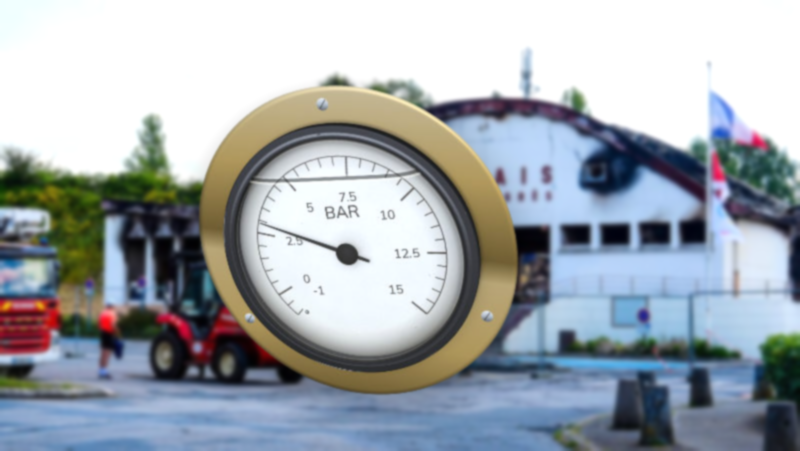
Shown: 3
